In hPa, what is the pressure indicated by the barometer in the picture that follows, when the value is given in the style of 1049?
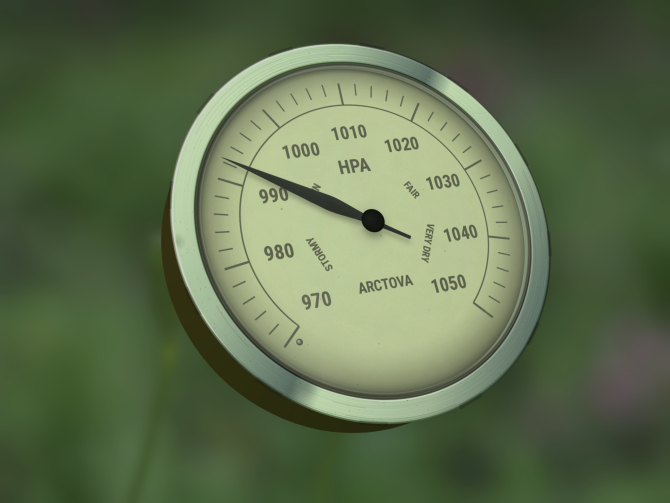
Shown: 992
